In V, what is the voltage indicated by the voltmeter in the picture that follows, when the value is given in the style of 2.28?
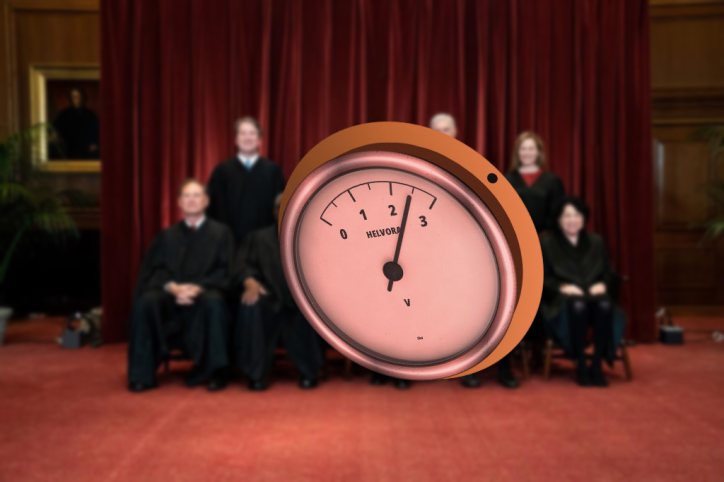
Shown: 2.5
